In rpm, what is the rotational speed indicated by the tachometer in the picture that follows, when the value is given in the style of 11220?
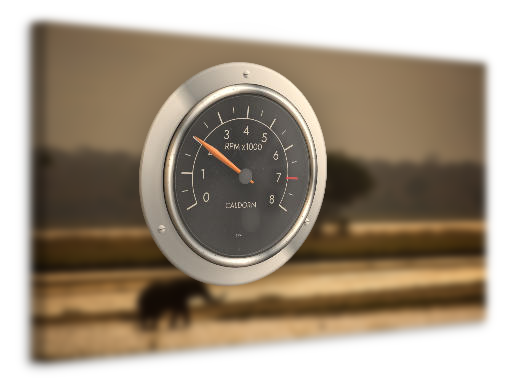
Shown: 2000
